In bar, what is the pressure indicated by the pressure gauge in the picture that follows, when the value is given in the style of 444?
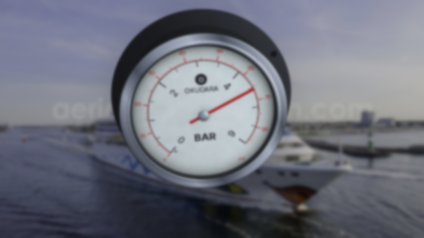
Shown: 4.5
